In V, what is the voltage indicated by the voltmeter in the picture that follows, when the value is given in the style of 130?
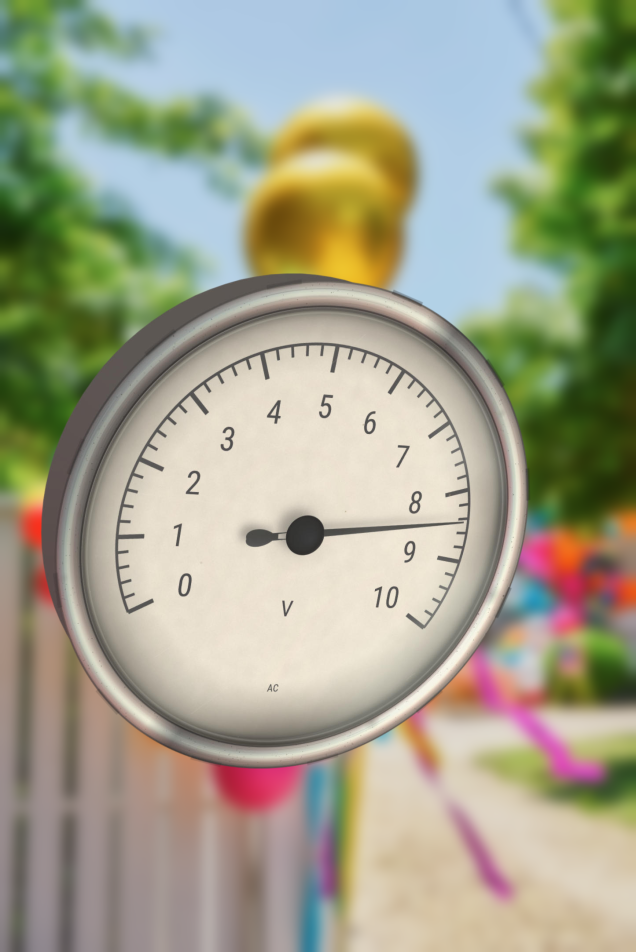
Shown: 8.4
